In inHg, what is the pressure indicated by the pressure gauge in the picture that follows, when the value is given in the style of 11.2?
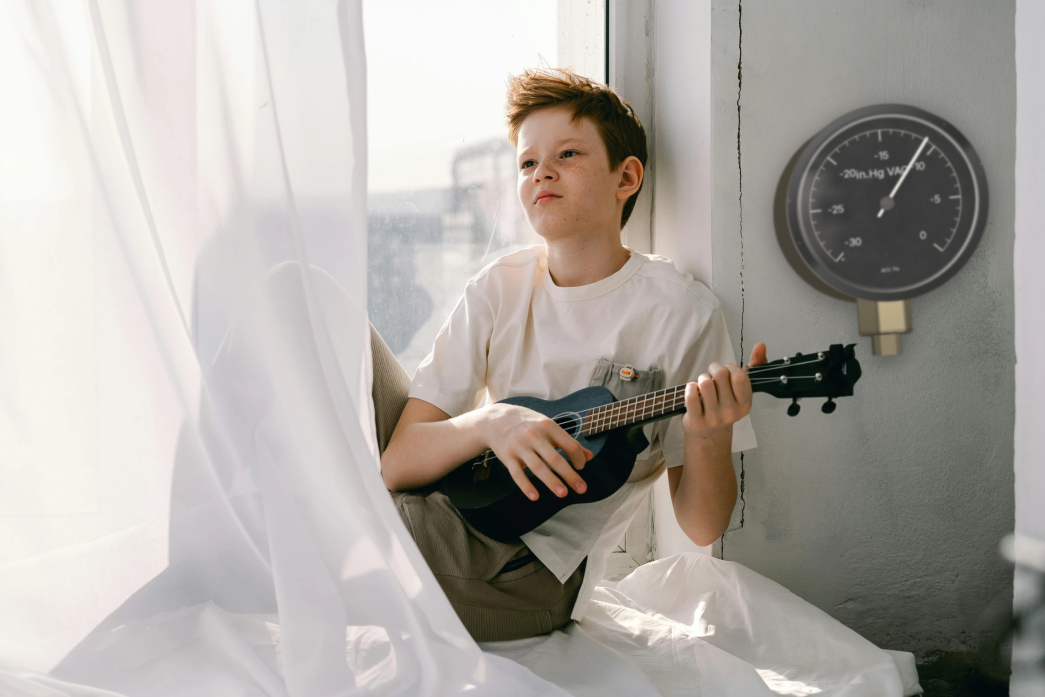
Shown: -11
